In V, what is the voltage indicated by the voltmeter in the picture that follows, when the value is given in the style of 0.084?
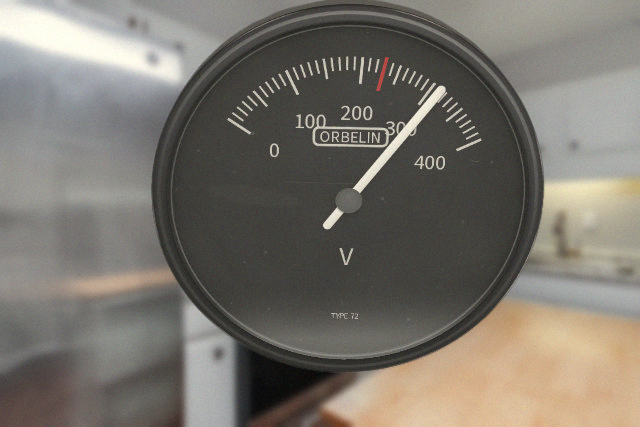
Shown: 310
